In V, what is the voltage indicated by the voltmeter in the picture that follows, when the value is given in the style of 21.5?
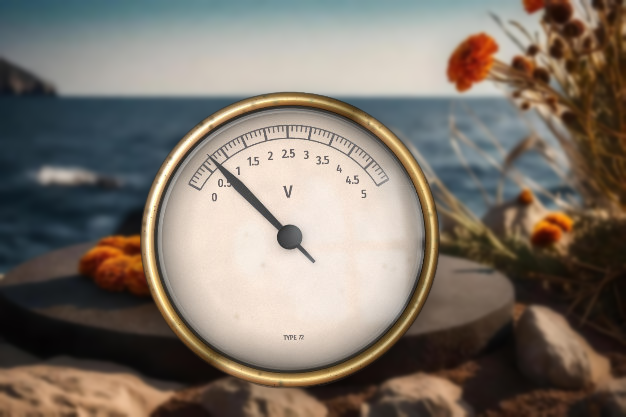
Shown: 0.7
